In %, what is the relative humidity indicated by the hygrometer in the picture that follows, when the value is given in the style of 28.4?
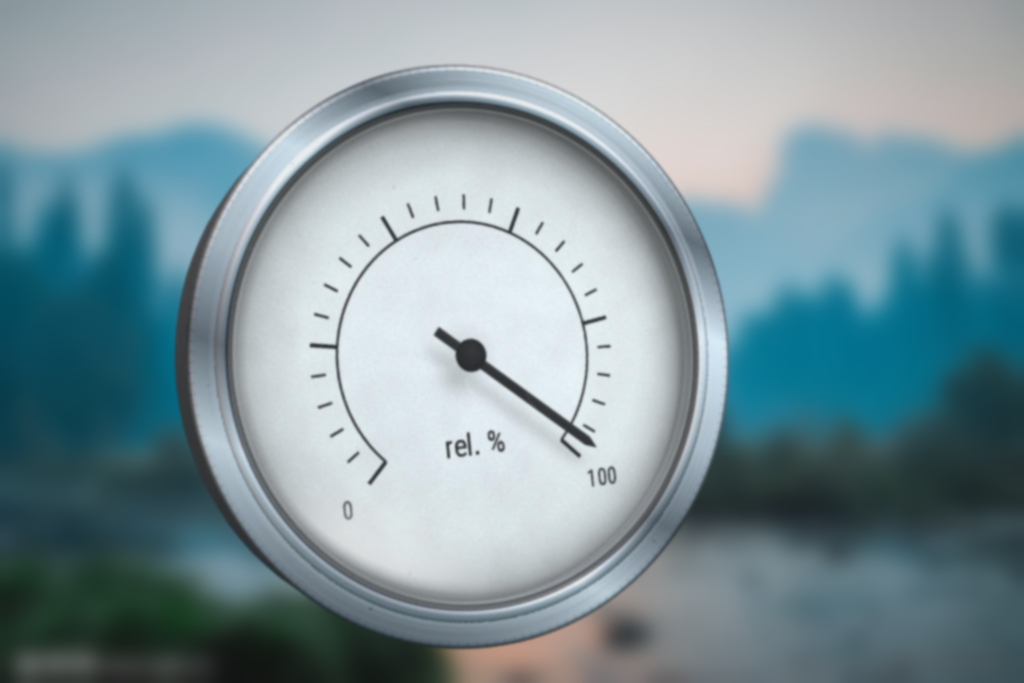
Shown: 98
